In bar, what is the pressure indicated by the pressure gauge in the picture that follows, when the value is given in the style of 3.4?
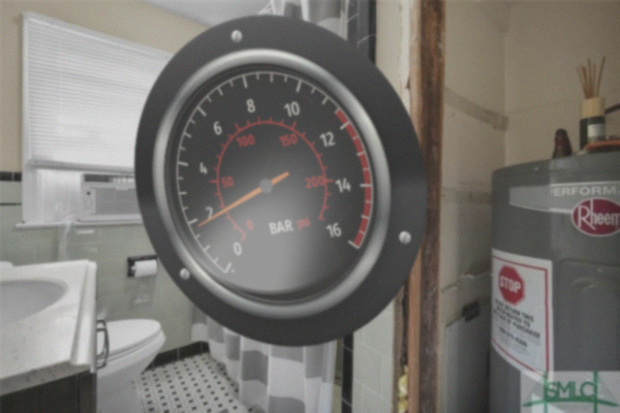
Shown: 1.75
